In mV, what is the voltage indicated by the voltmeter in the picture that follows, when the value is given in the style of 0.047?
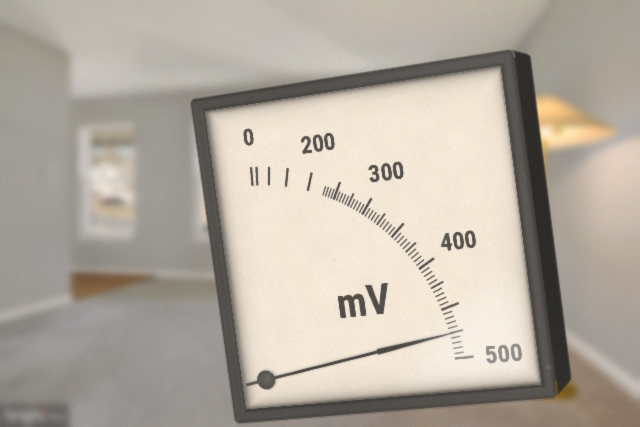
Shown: 475
